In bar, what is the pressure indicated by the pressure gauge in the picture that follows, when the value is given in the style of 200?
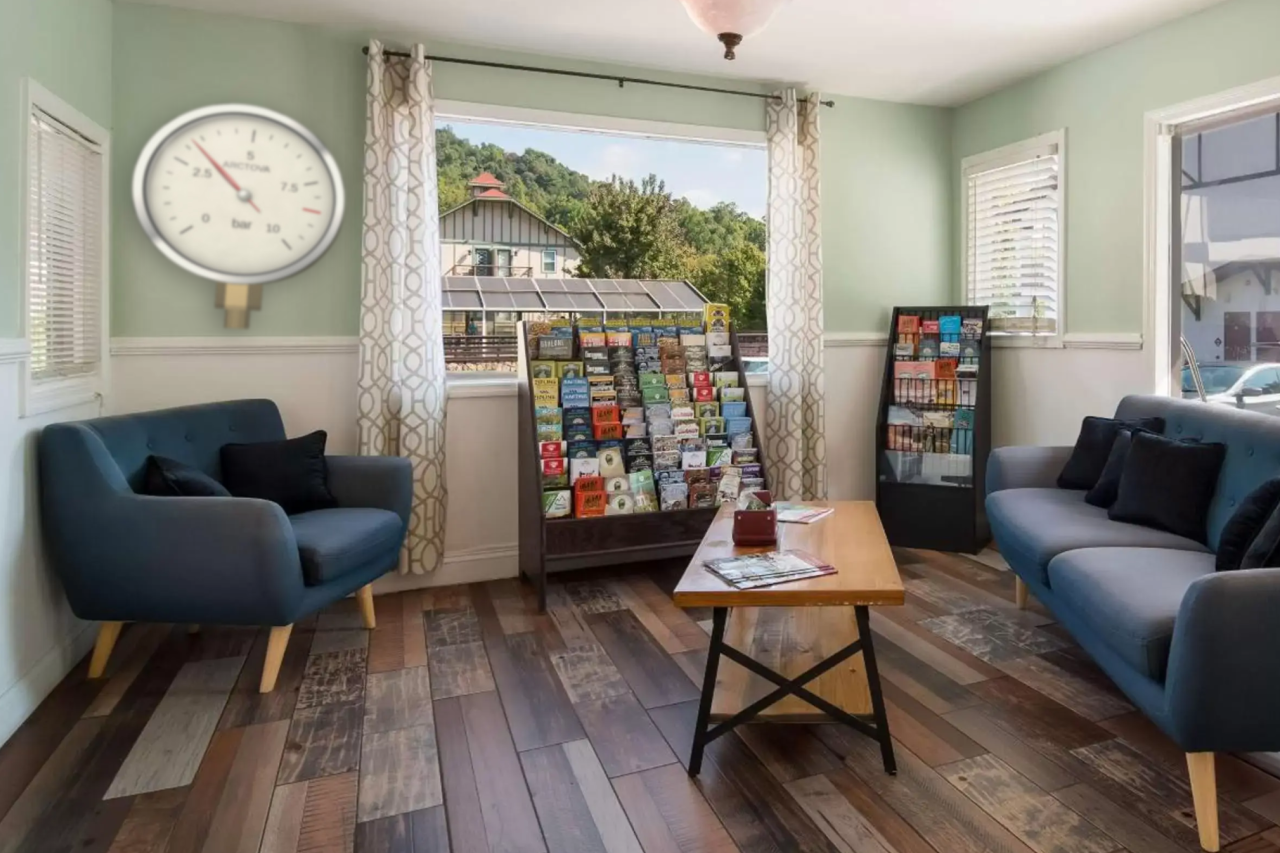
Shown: 3.25
